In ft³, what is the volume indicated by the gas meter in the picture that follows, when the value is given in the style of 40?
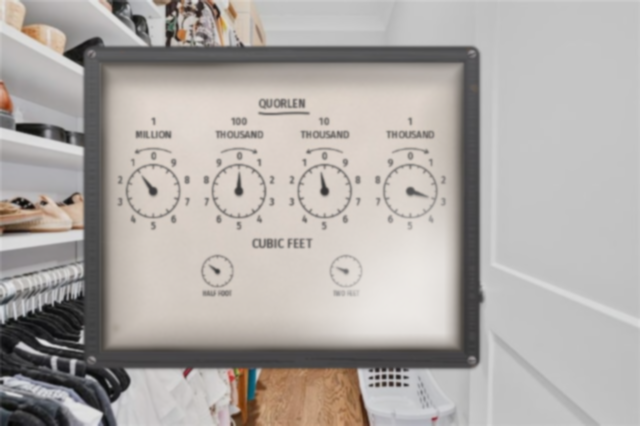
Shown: 100300
